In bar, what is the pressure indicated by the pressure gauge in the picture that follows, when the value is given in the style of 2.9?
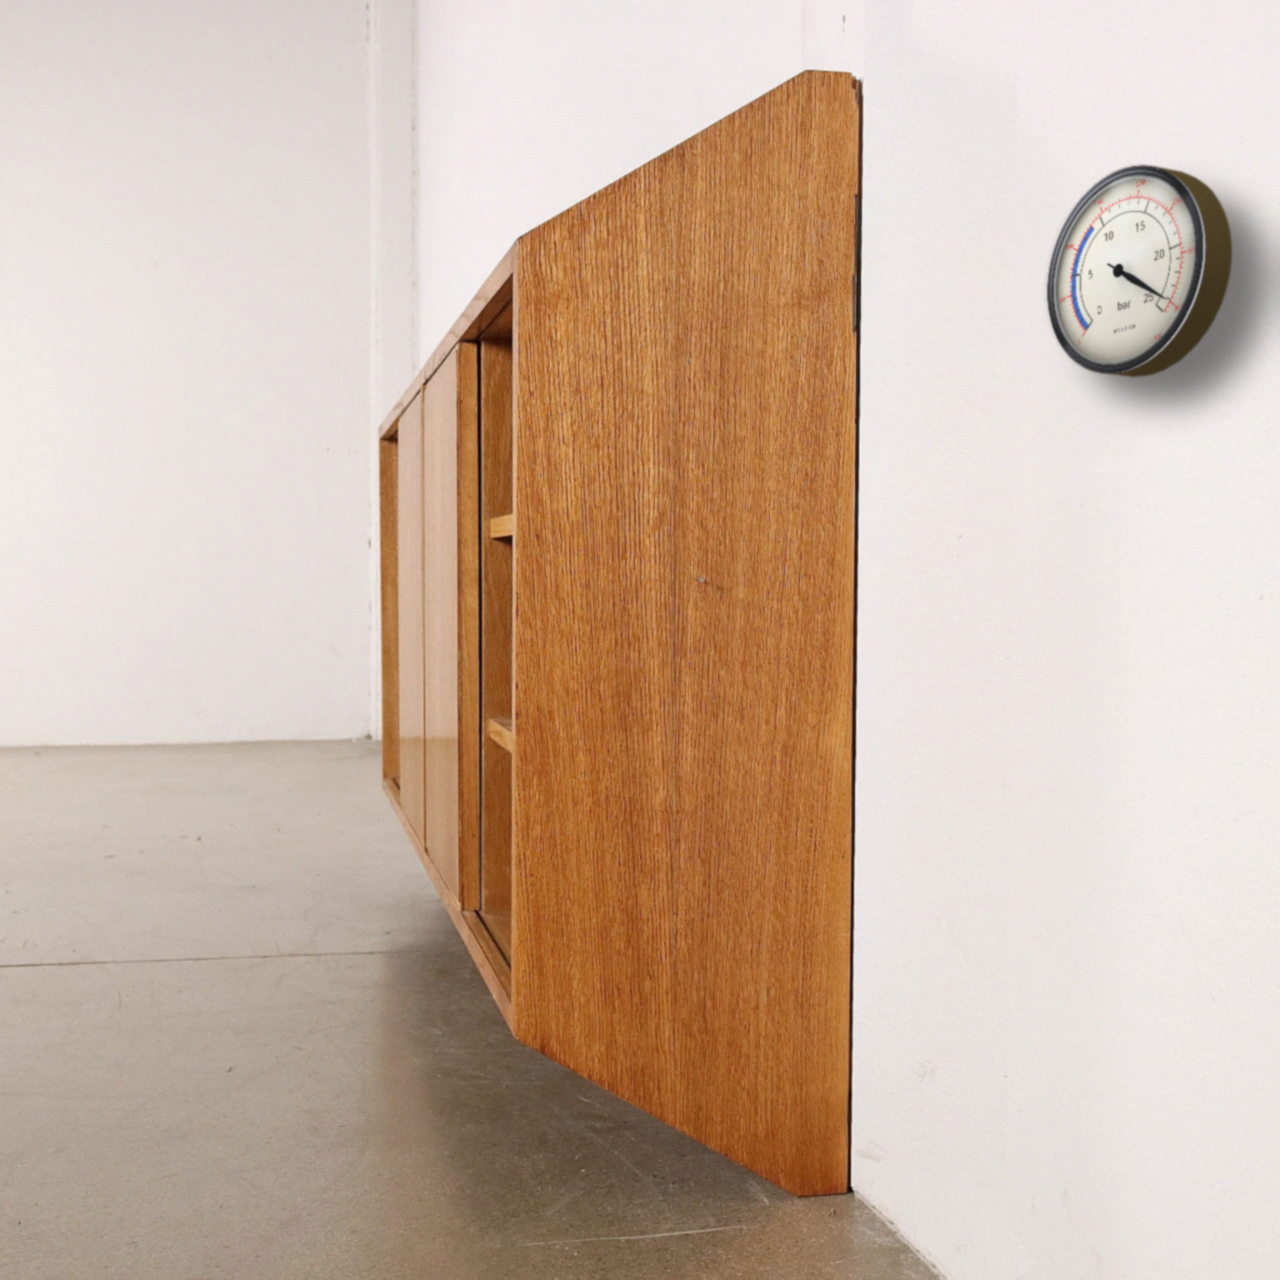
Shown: 24
